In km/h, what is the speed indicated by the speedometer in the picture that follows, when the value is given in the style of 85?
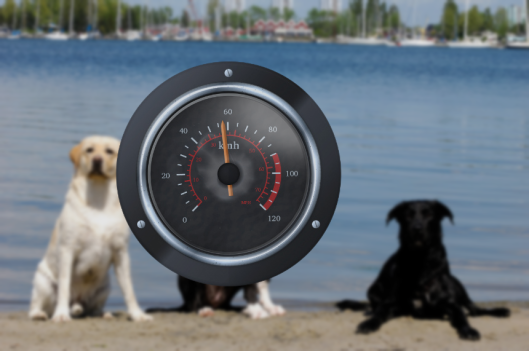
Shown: 57.5
